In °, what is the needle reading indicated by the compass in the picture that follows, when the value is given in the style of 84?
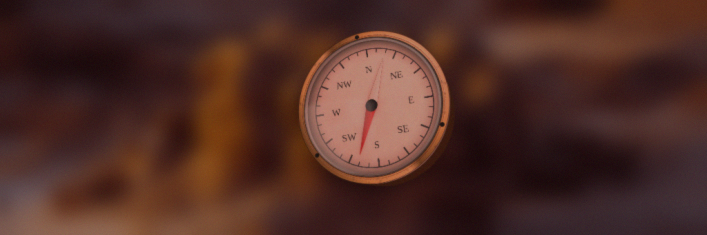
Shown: 200
